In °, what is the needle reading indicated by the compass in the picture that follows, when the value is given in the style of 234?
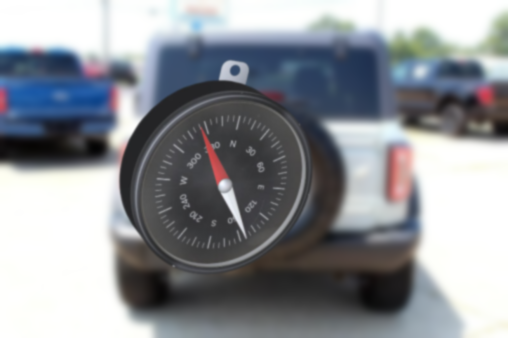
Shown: 325
